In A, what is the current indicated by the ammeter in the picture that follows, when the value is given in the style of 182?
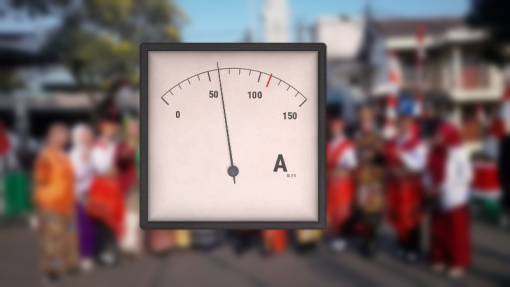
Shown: 60
